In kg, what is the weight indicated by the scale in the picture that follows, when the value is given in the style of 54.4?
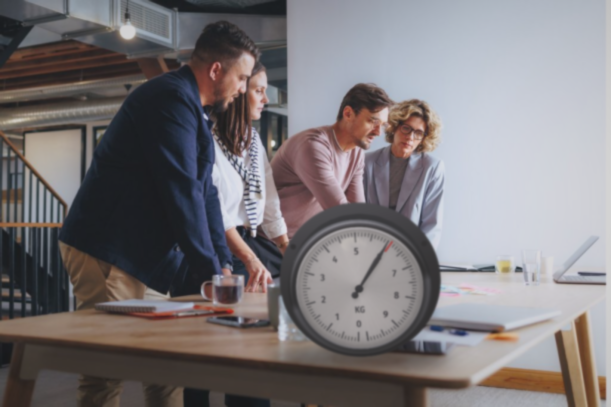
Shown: 6
